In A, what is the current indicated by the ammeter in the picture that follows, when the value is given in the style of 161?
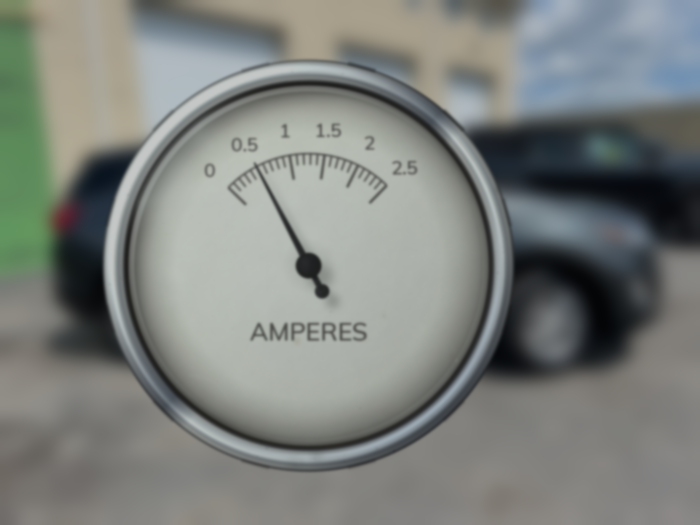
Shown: 0.5
